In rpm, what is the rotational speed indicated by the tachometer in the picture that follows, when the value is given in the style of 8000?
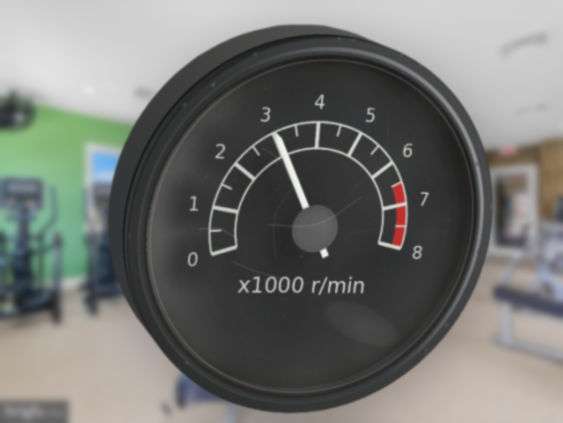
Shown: 3000
